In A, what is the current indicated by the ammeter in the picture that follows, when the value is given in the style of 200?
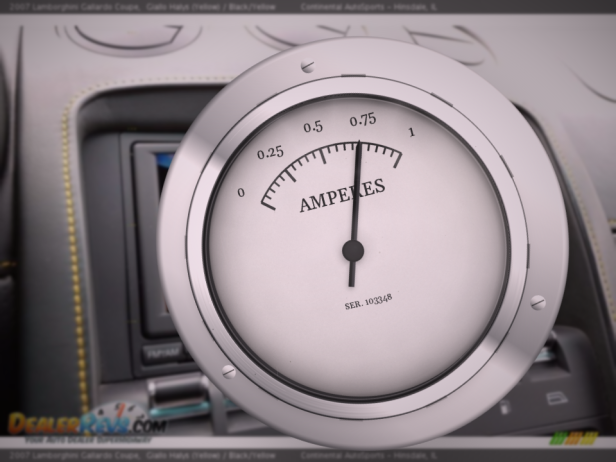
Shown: 0.75
